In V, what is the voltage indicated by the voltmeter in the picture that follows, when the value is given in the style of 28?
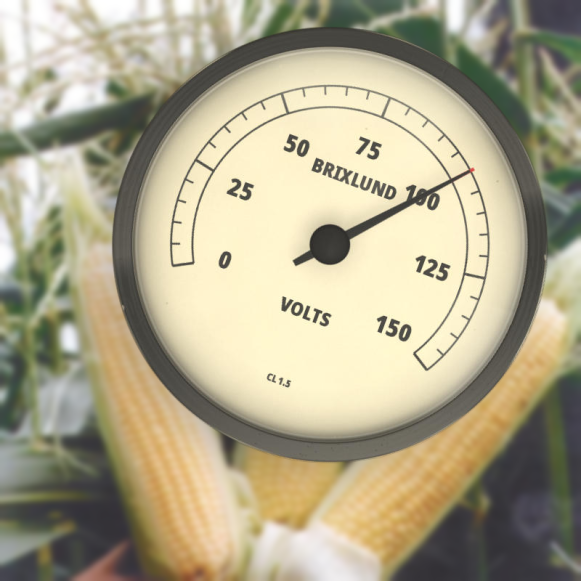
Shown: 100
